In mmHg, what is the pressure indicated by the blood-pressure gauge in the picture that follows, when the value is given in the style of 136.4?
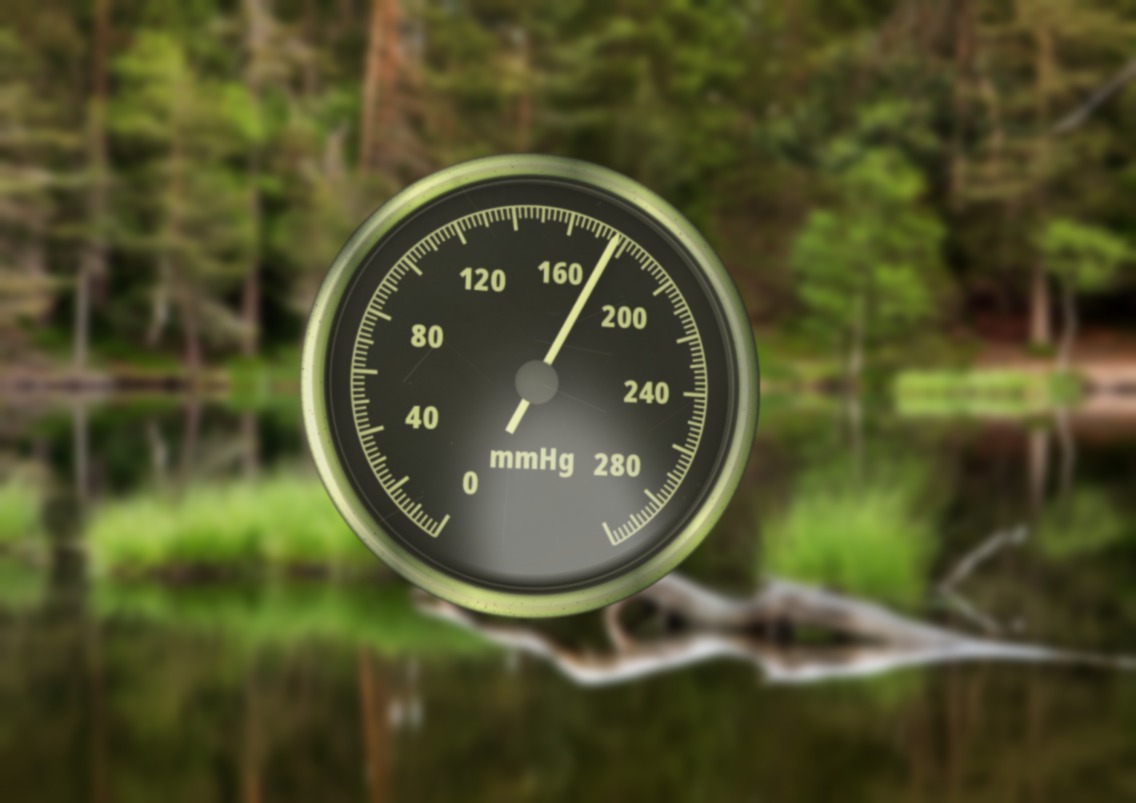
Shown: 176
